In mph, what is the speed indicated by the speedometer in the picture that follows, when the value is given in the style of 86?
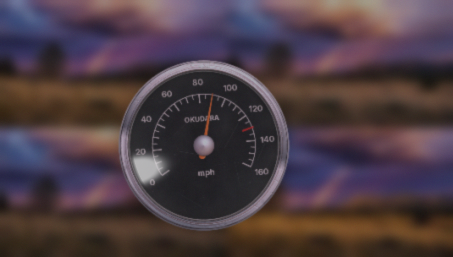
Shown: 90
